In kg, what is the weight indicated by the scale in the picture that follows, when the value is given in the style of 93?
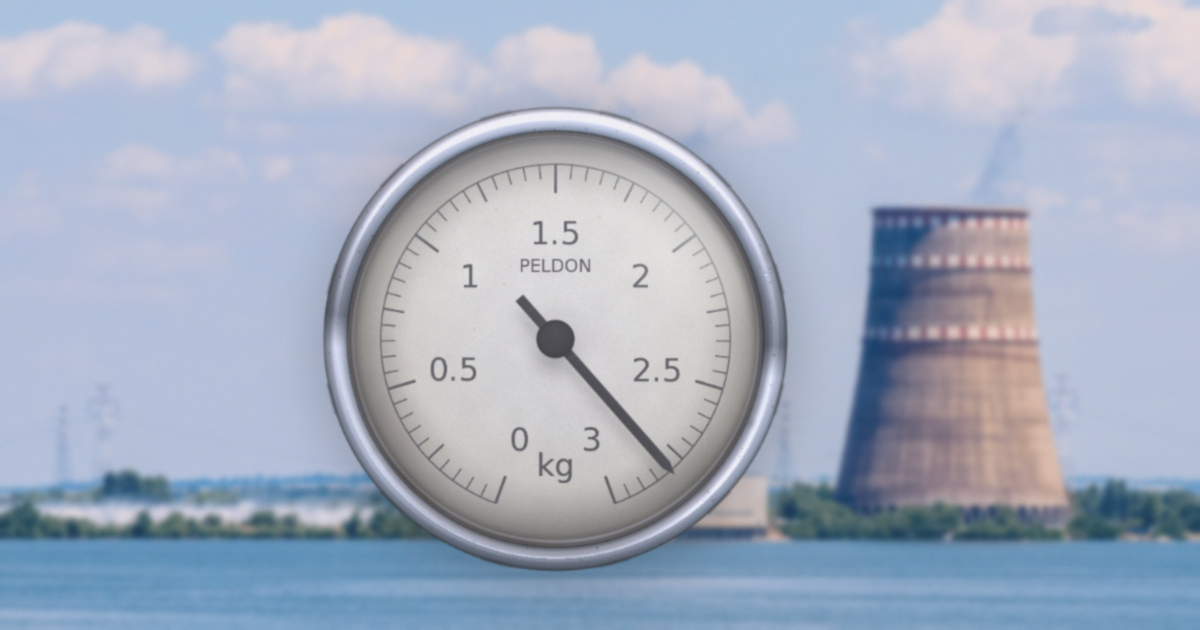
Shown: 2.8
